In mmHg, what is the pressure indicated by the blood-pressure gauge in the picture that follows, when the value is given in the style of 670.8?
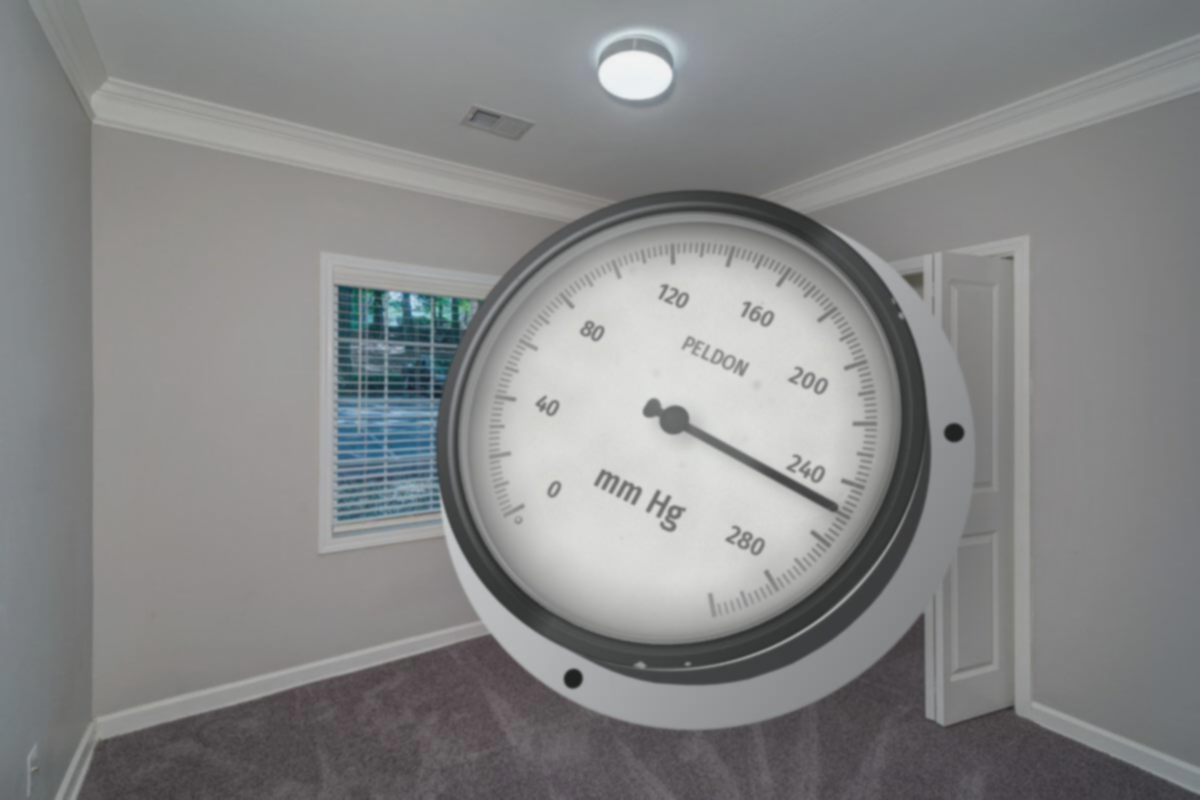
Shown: 250
